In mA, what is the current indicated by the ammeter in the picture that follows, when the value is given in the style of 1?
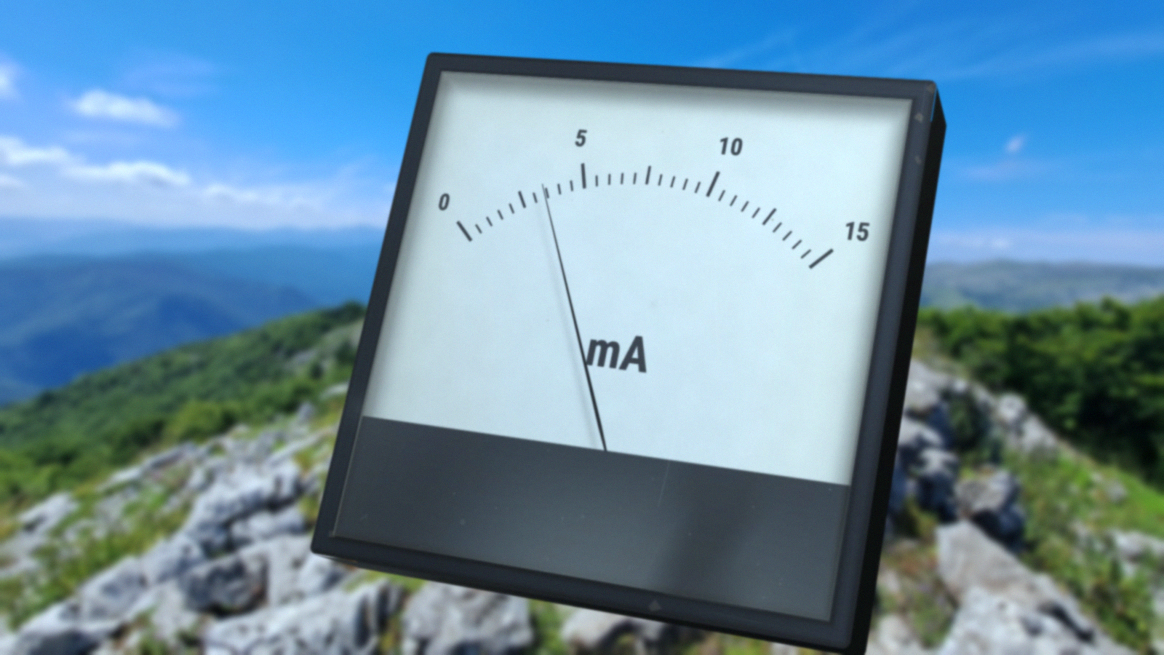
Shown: 3.5
